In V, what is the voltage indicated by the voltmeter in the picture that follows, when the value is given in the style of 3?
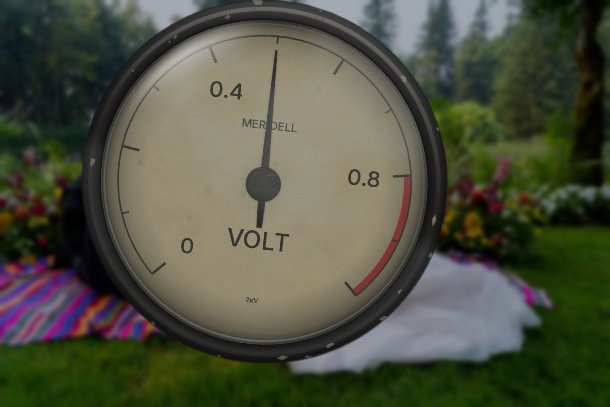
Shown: 0.5
